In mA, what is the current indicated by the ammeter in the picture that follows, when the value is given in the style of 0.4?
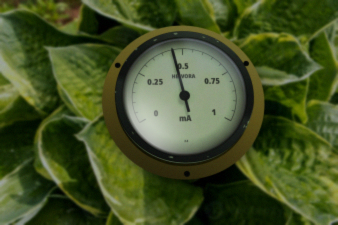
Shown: 0.45
